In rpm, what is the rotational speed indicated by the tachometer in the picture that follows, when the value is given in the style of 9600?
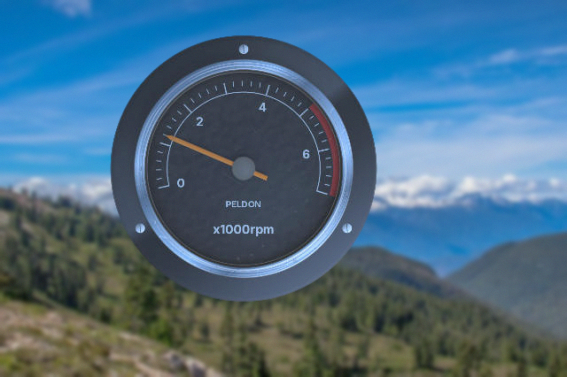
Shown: 1200
